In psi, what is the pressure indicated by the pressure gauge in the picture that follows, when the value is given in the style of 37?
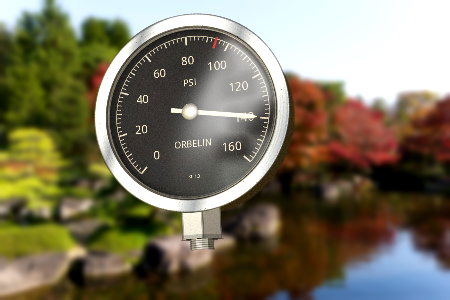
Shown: 140
